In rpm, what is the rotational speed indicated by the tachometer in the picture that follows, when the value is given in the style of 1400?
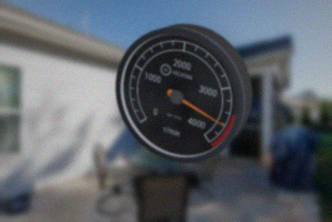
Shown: 3600
